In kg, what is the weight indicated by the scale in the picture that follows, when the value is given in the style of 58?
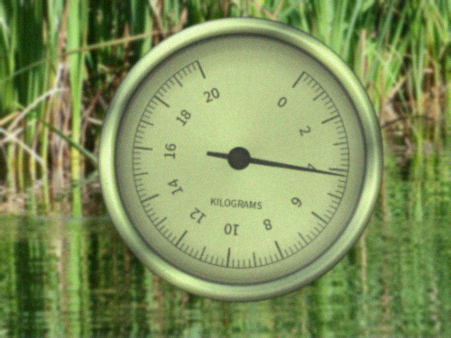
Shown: 4.2
